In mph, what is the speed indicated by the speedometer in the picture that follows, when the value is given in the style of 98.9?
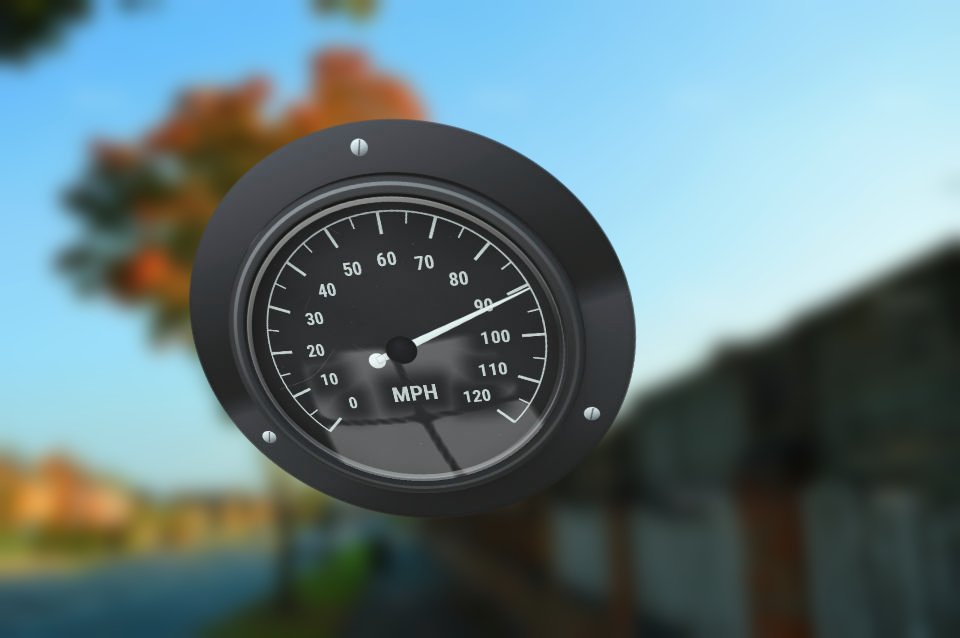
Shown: 90
